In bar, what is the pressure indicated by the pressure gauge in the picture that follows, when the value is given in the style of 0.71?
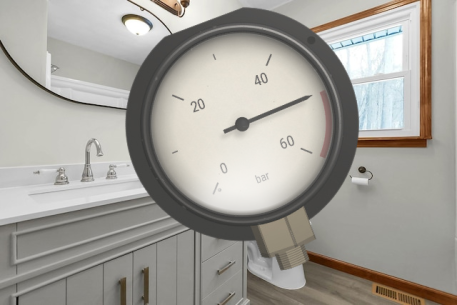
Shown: 50
